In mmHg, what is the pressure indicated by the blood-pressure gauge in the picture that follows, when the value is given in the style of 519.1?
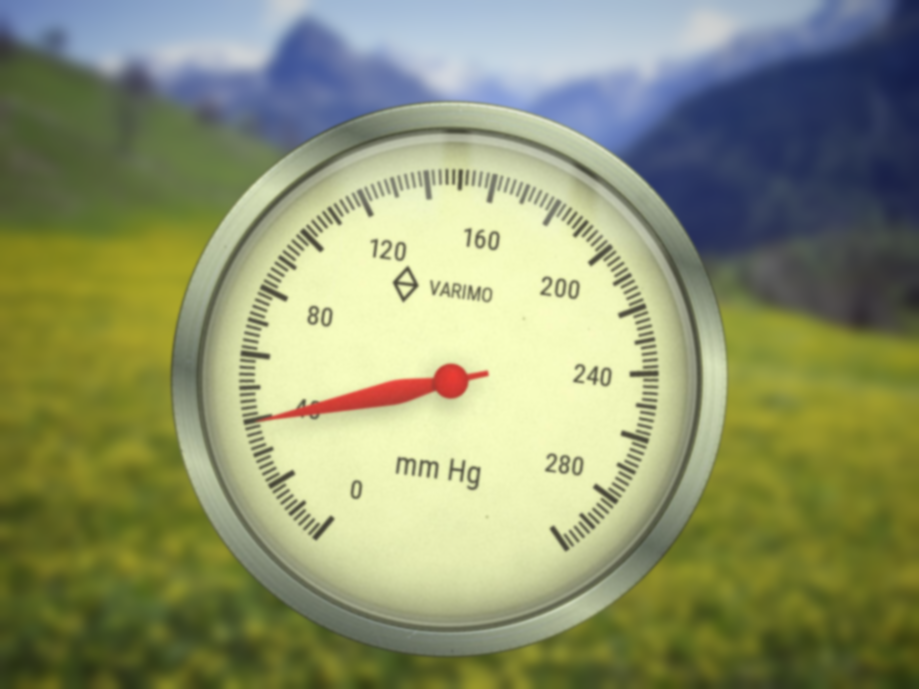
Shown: 40
